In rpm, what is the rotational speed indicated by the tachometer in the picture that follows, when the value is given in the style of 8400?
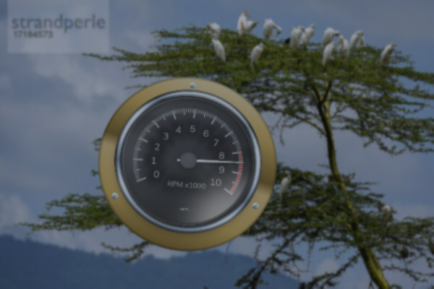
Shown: 8500
